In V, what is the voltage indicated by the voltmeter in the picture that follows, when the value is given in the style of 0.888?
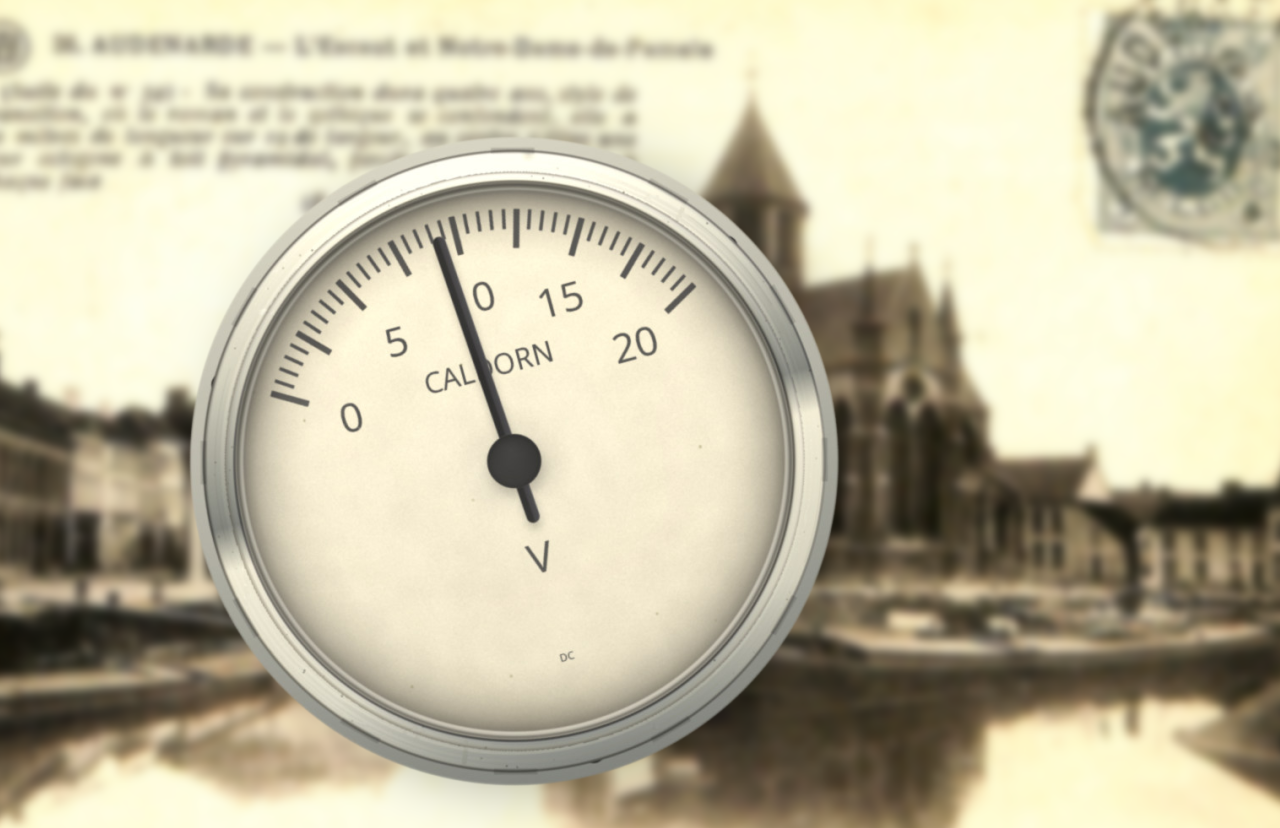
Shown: 9.25
